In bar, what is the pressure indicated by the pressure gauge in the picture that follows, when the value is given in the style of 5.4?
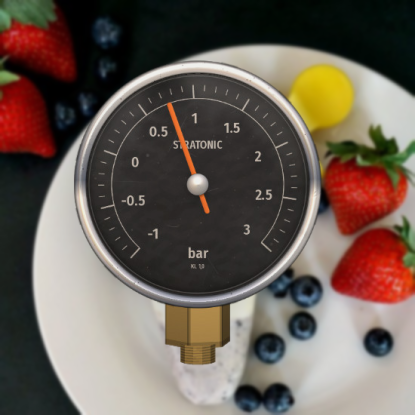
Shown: 0.75
